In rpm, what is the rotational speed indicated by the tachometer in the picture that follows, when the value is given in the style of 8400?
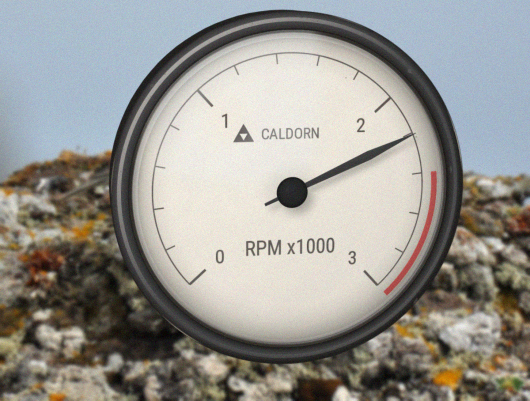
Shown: 2200
